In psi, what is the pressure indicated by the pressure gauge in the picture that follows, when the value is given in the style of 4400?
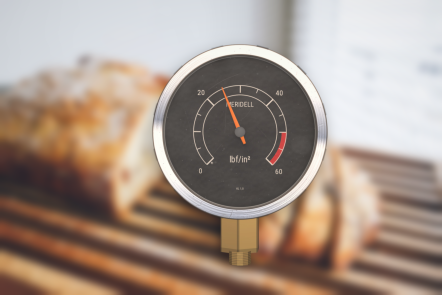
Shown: 25
